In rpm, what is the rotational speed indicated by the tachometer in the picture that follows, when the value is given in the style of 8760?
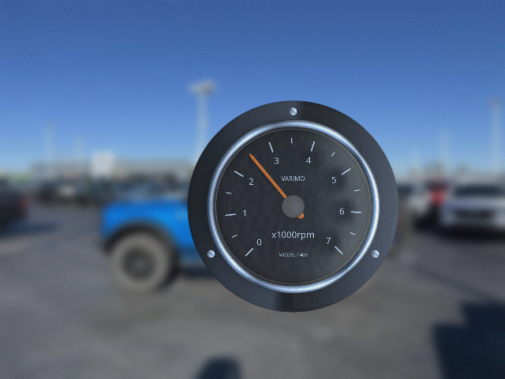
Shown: 2500
